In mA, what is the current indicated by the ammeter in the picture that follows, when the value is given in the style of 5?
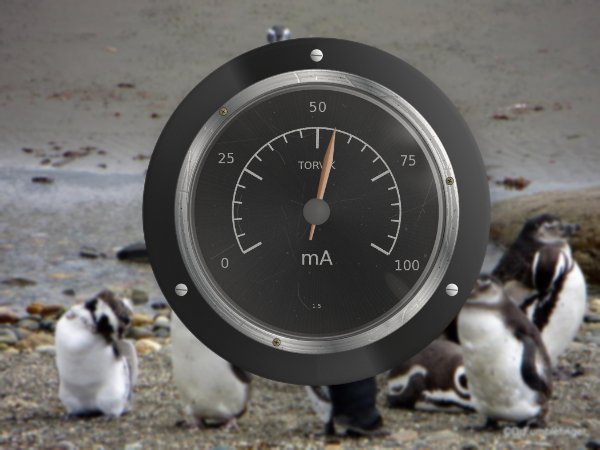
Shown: 55
